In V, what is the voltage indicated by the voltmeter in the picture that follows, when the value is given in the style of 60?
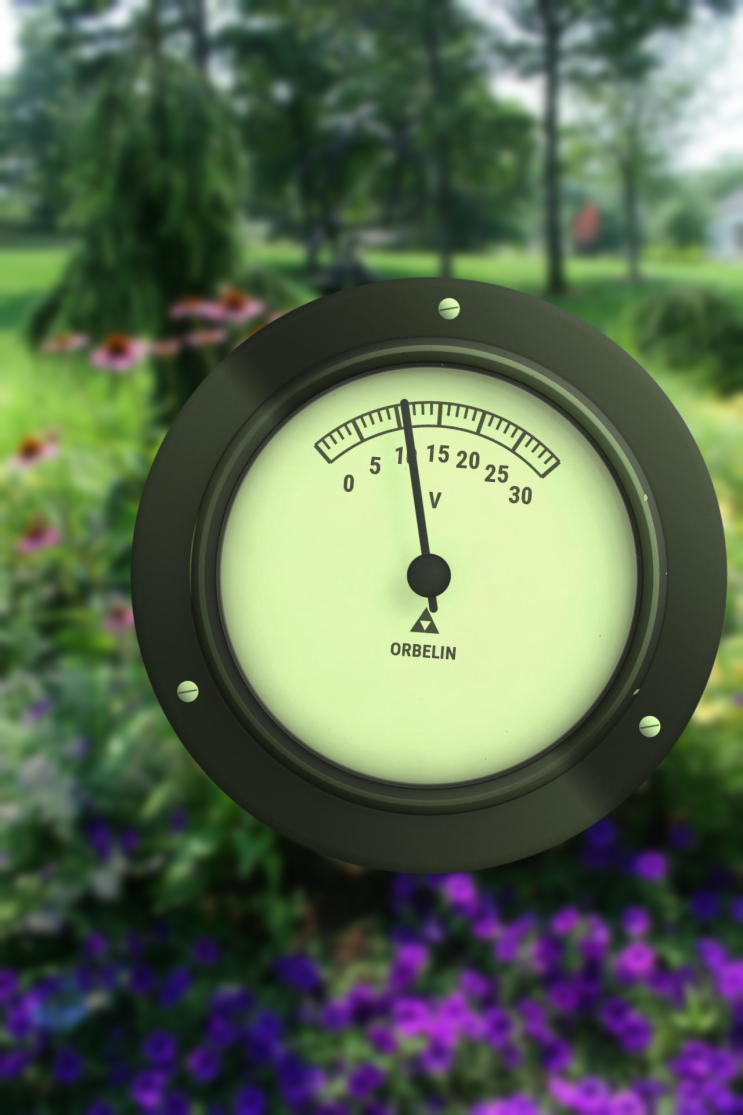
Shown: 11
